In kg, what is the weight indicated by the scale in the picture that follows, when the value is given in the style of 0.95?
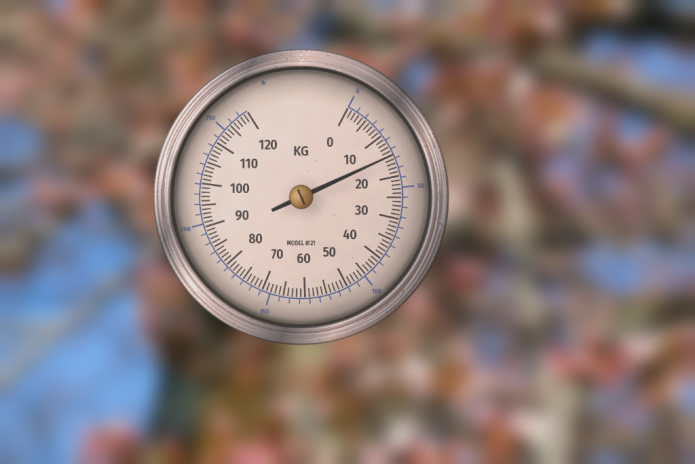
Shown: 15
